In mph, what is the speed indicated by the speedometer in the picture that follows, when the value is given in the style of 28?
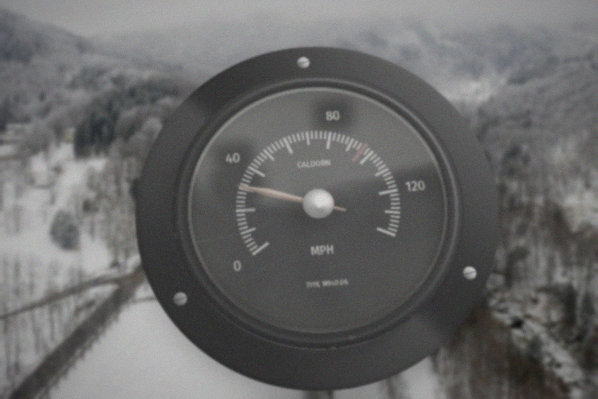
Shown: 30
